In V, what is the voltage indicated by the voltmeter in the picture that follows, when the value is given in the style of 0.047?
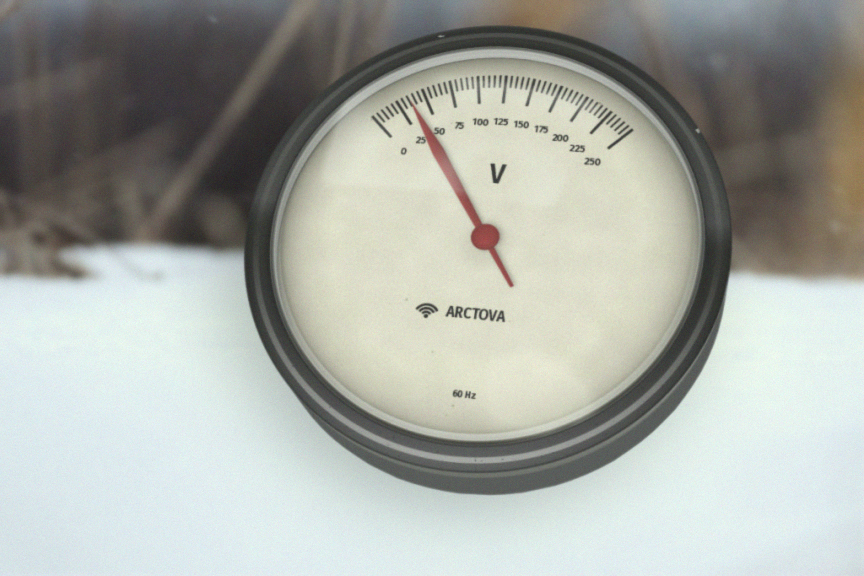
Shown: 35
